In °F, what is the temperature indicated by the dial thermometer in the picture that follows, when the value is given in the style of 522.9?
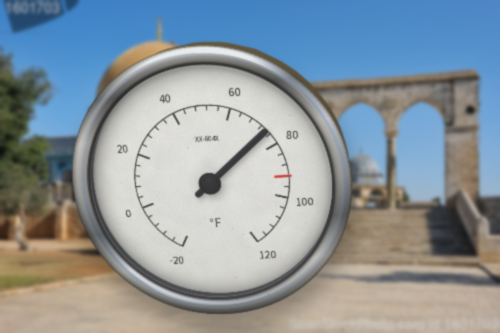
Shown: 74
